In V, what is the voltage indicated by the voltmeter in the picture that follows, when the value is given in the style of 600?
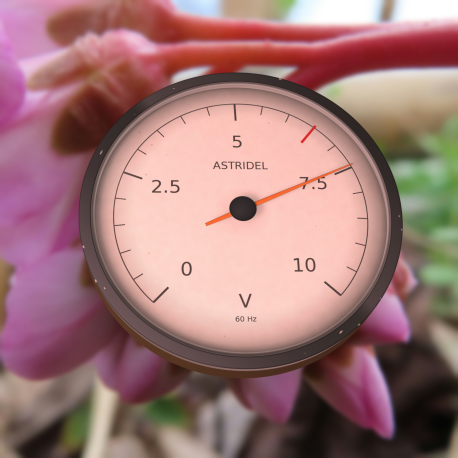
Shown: 7.5
